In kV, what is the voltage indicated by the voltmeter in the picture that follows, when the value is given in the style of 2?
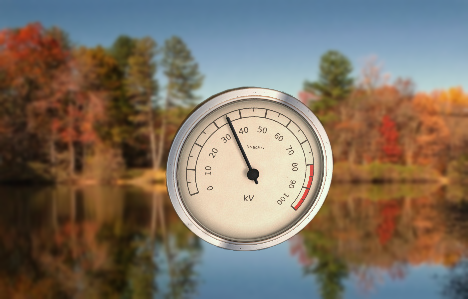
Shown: 35
